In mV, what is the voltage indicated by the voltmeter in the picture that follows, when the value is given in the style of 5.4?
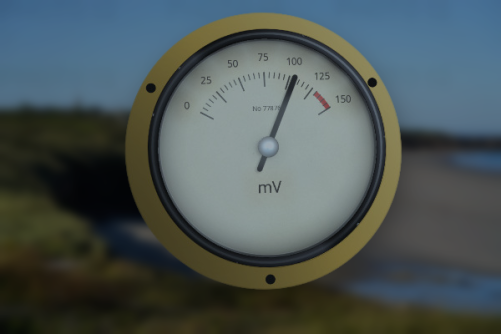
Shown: 105
